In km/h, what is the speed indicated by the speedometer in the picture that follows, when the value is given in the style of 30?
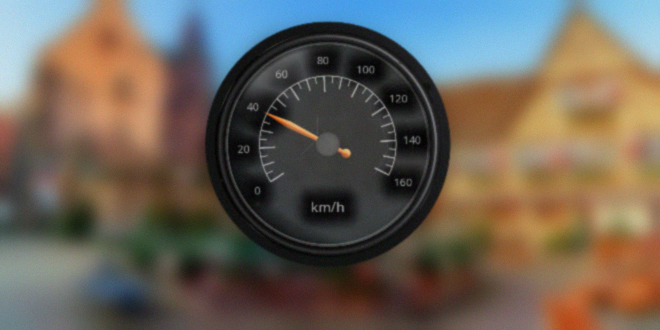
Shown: 40
